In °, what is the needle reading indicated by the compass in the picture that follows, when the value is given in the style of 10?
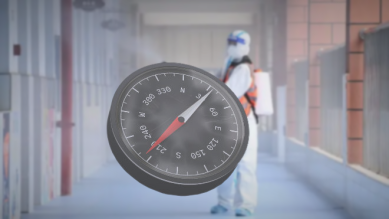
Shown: 215
